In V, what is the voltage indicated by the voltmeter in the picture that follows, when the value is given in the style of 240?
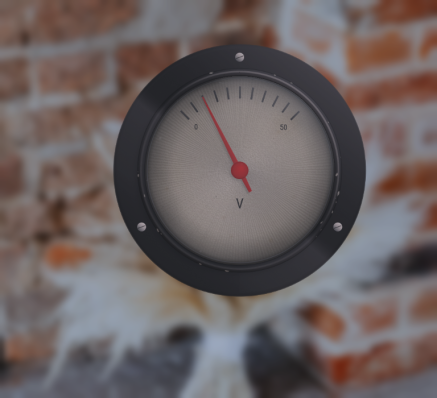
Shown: 10
